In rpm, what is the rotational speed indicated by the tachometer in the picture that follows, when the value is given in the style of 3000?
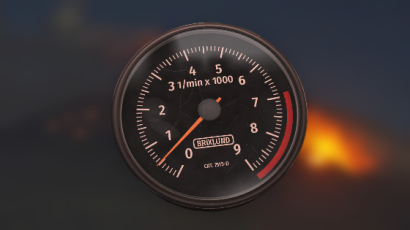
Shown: 500
